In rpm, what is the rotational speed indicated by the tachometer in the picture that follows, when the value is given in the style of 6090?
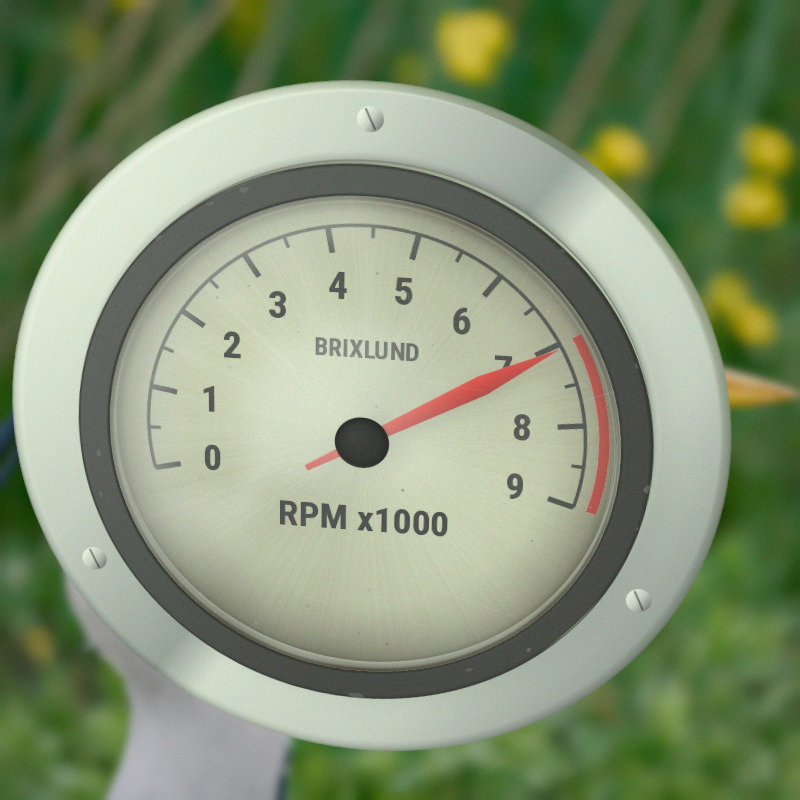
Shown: 7000
